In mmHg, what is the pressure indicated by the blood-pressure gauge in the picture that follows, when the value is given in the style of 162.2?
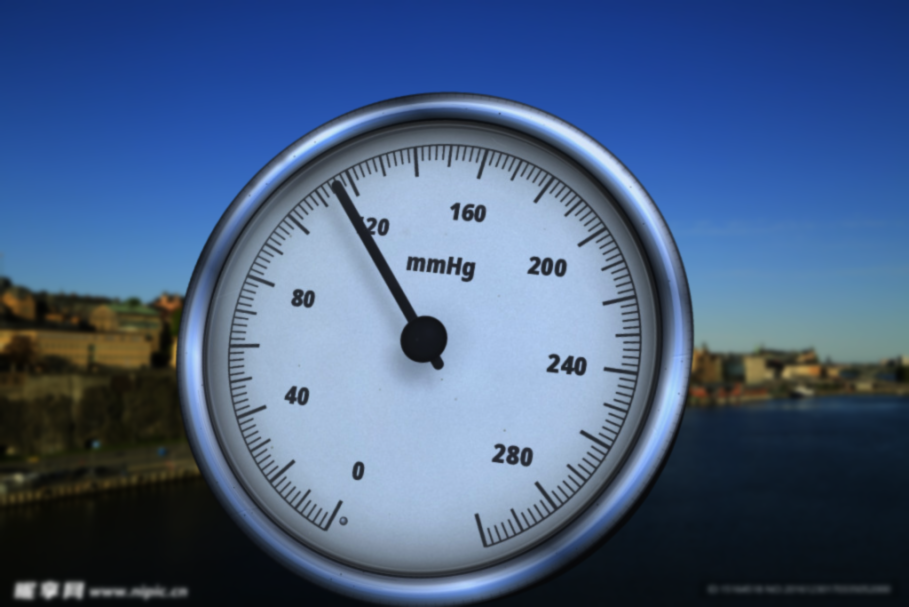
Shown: 116
